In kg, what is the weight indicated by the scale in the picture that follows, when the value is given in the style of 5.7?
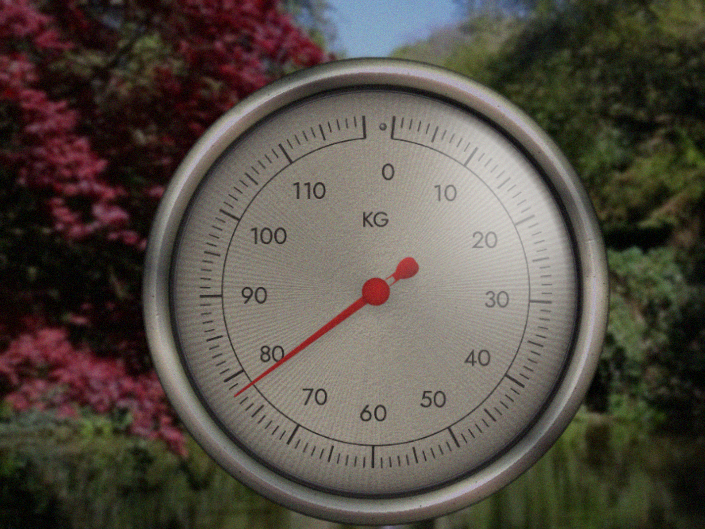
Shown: 78
